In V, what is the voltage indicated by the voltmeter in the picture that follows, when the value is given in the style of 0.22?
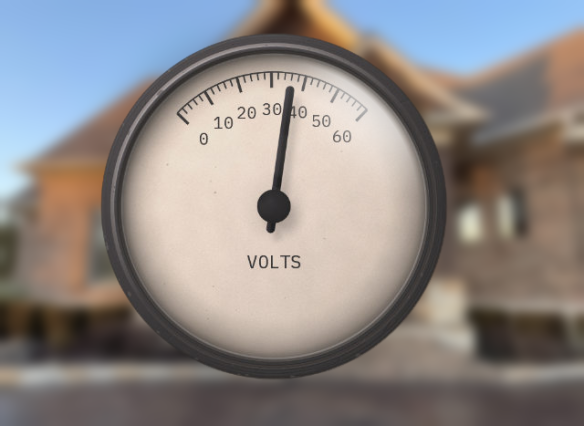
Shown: 36
